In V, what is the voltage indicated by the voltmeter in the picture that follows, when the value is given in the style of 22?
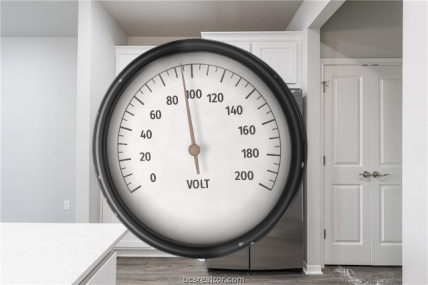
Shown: 95
